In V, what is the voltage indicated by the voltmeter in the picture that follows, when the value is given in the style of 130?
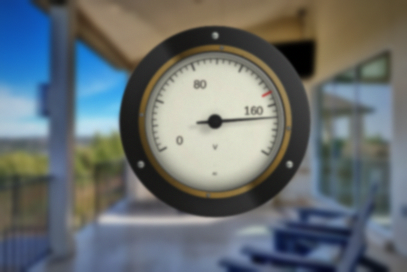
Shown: 170
